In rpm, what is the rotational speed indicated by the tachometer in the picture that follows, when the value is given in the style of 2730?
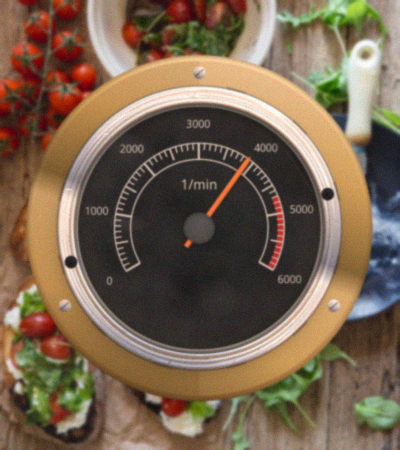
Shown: 3900
